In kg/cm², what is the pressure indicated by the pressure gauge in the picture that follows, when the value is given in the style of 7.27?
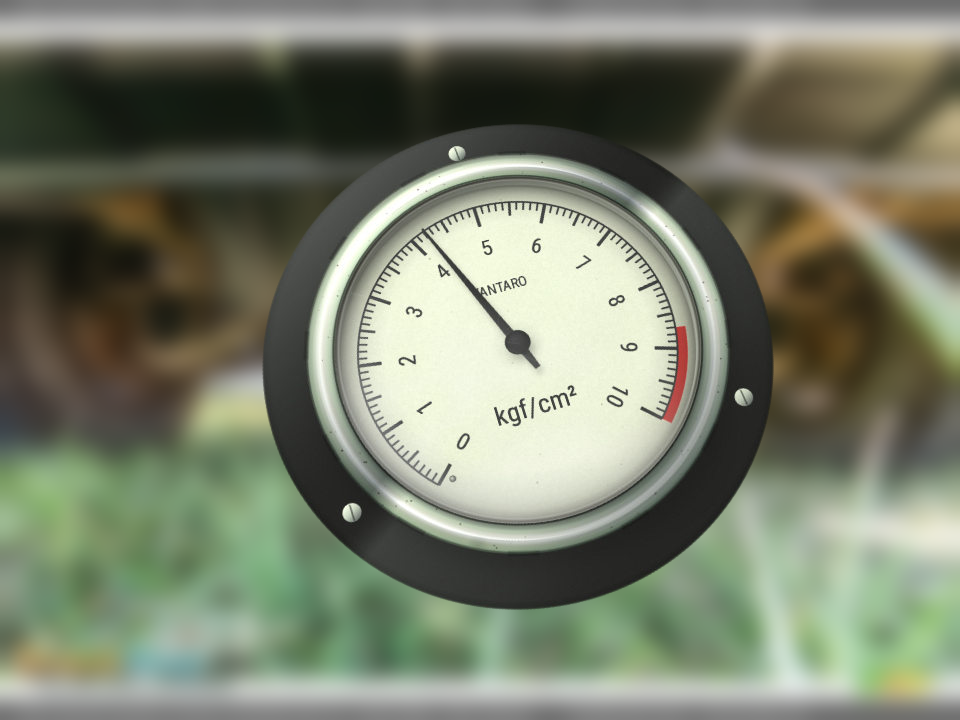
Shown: 4.2
